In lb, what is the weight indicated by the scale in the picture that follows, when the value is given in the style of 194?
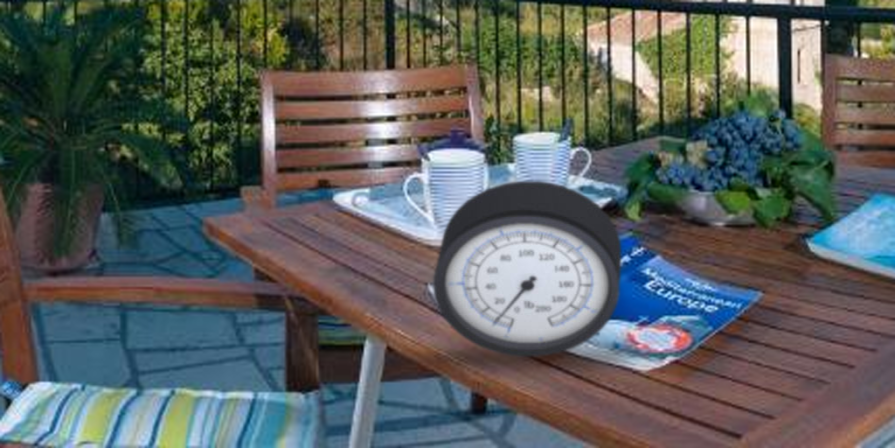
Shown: 10
